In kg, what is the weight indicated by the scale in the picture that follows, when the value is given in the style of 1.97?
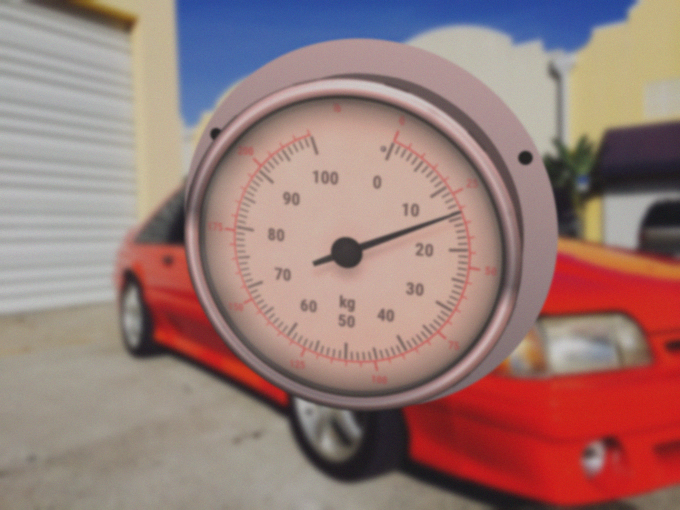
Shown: 14
